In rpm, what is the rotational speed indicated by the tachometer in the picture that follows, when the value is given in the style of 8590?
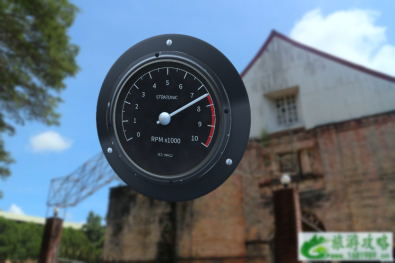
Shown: 7500
